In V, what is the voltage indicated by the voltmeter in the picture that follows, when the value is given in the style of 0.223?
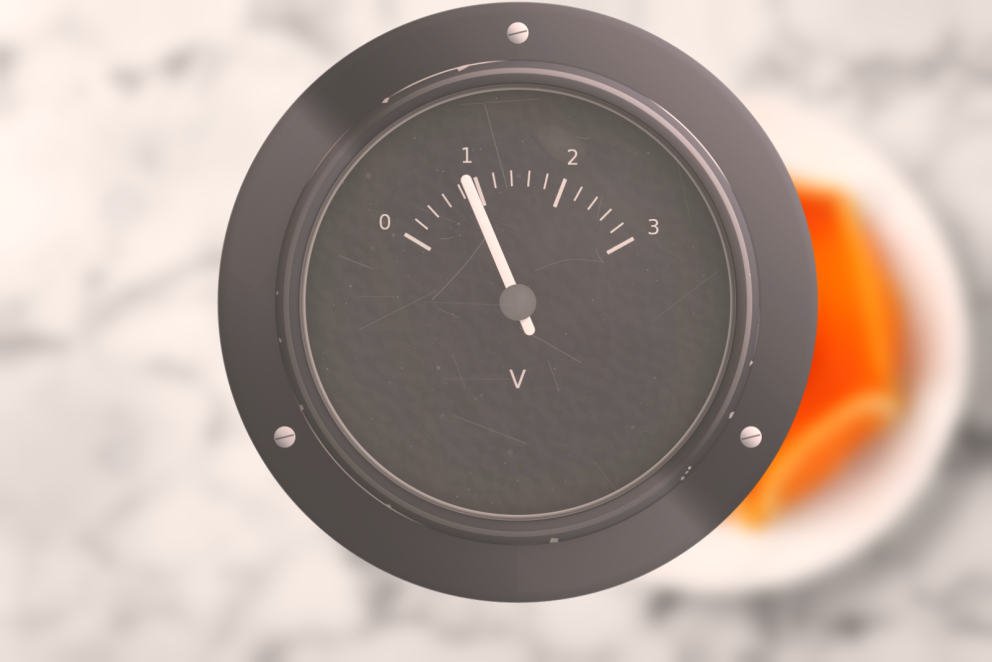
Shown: 0.9
